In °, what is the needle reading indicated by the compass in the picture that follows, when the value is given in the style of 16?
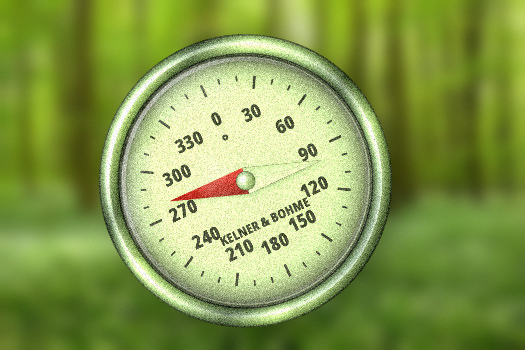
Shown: 280
